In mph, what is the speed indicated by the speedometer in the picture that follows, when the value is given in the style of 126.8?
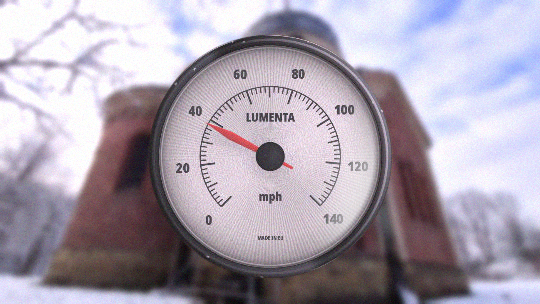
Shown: 38
